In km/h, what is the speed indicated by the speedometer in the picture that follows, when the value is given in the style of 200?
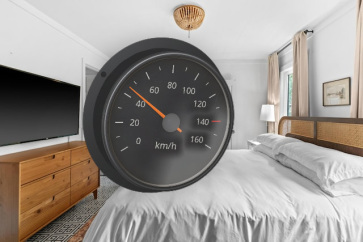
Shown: 45
